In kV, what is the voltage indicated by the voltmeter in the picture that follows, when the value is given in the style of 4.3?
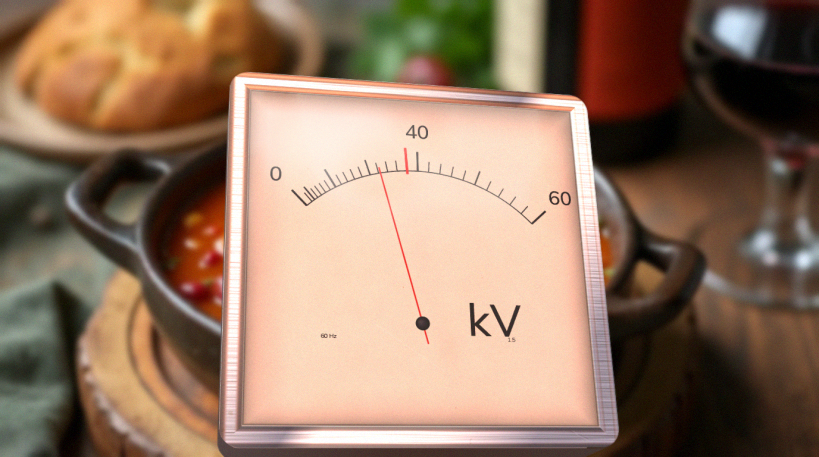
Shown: 32
